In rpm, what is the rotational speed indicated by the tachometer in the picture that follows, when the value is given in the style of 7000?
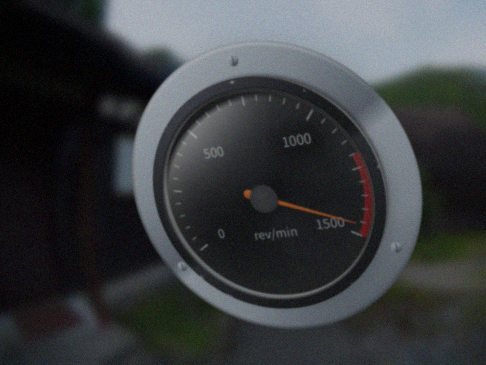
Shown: 1450
